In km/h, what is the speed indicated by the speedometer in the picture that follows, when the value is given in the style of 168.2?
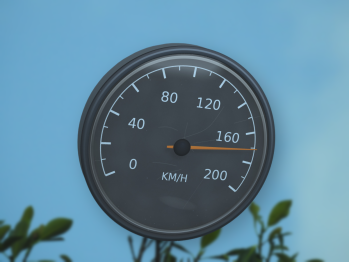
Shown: 170
